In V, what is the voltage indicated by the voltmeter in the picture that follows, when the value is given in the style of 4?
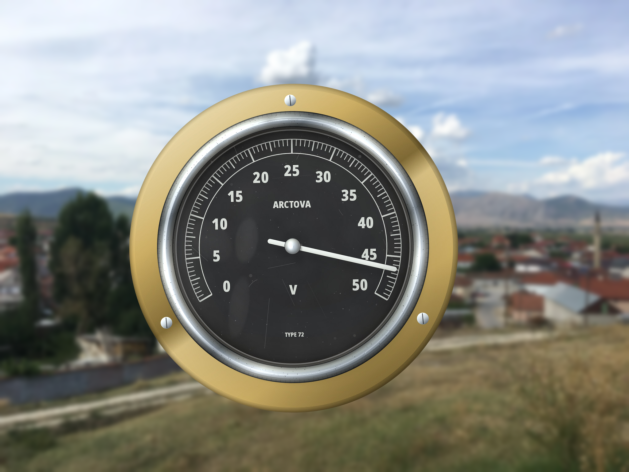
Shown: 46.5
